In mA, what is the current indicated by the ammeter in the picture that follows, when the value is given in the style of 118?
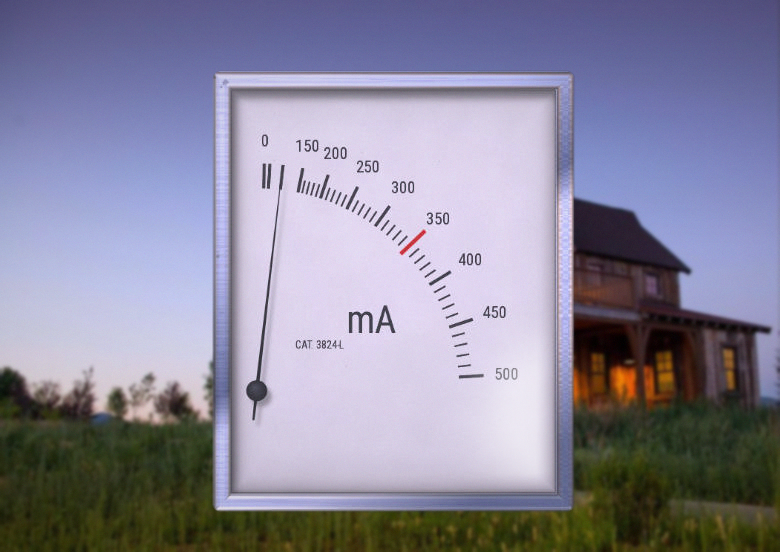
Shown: 100
